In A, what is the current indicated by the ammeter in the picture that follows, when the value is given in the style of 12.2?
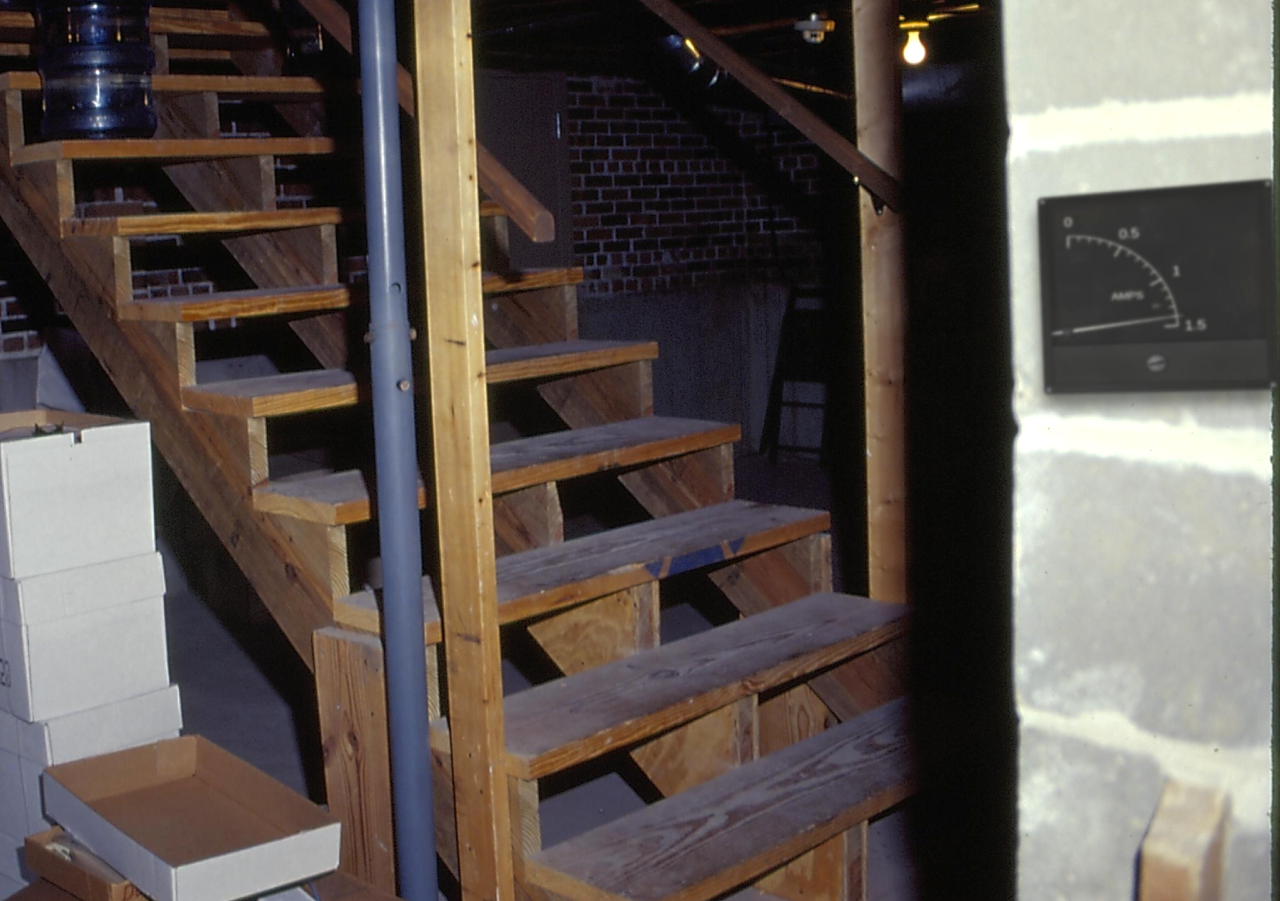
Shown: 1.4
